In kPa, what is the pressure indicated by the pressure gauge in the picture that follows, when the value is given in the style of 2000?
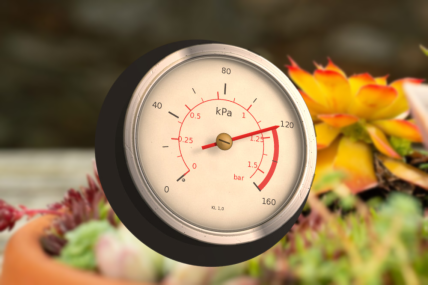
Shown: 120
